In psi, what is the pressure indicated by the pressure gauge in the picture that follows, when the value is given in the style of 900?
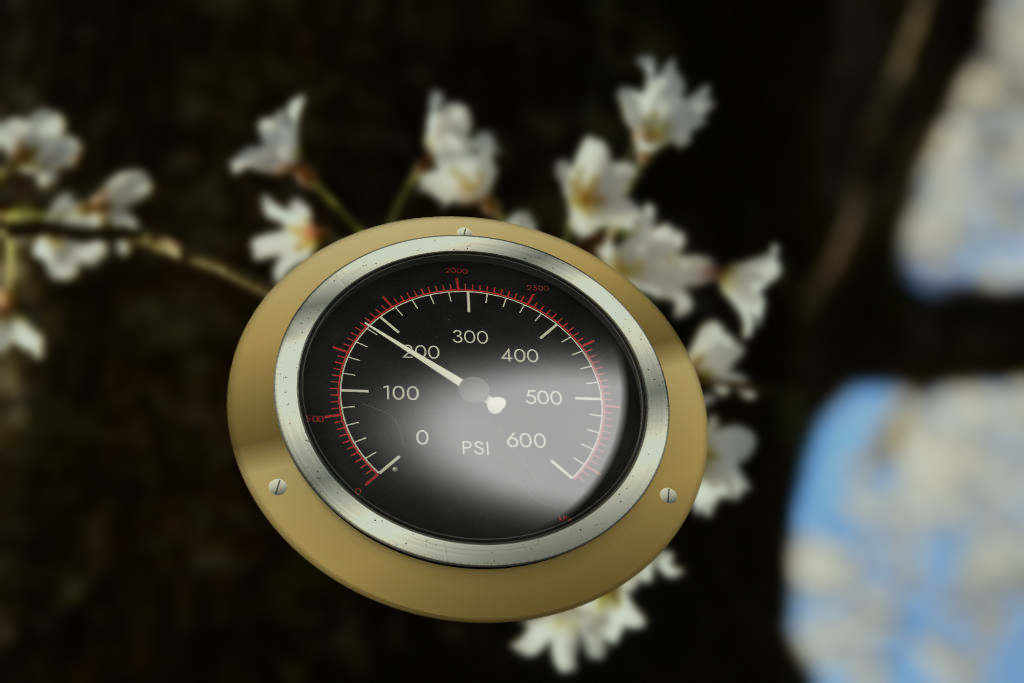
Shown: 180
